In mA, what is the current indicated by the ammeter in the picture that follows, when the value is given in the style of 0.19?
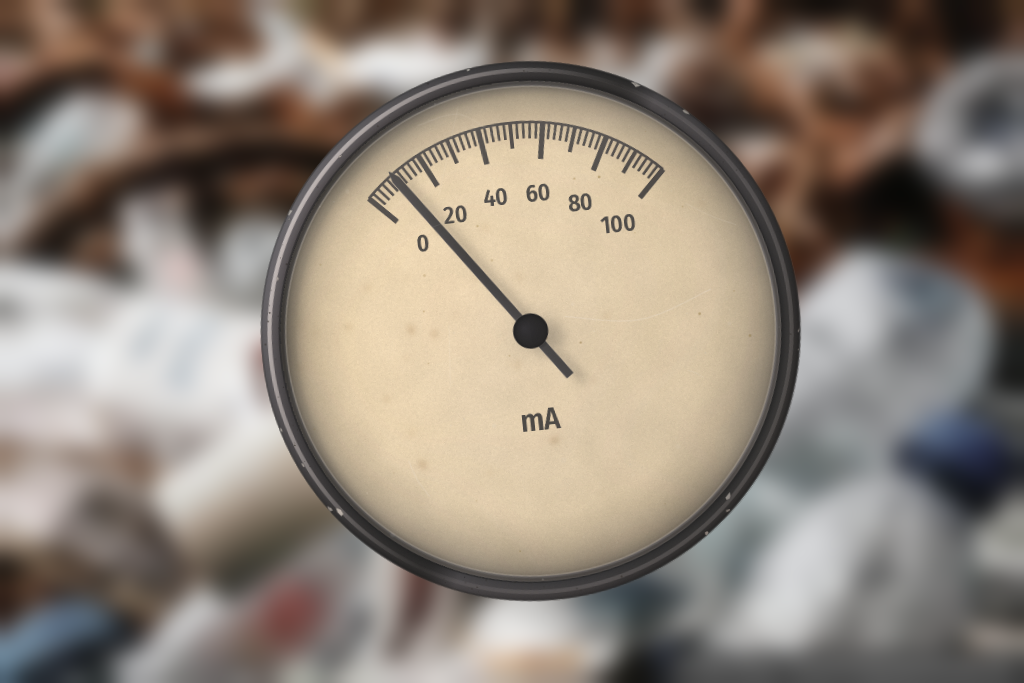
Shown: 10
